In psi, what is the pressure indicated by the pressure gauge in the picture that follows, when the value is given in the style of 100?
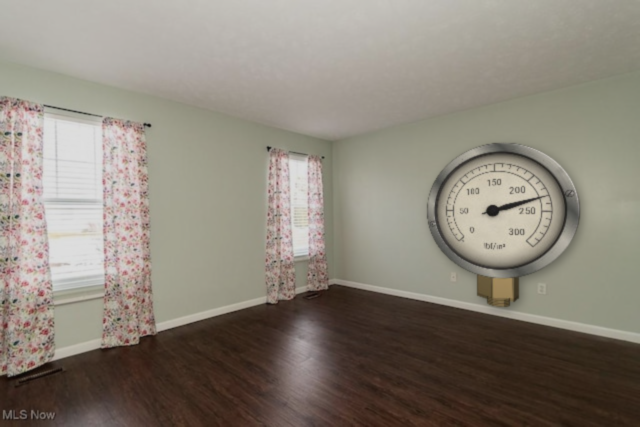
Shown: 230
